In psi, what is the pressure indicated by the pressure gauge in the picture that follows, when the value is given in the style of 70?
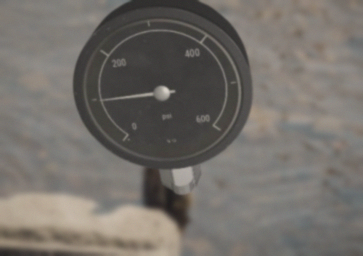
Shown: 100
